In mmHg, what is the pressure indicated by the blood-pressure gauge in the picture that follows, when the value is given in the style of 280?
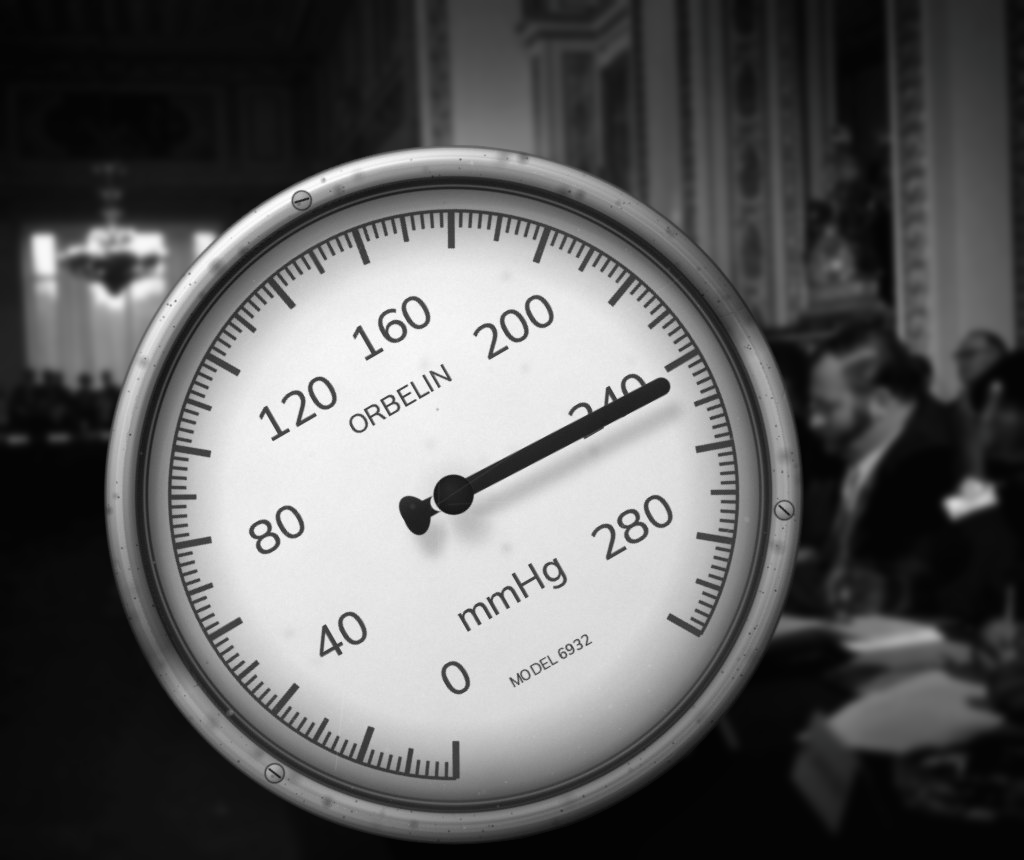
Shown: 243
